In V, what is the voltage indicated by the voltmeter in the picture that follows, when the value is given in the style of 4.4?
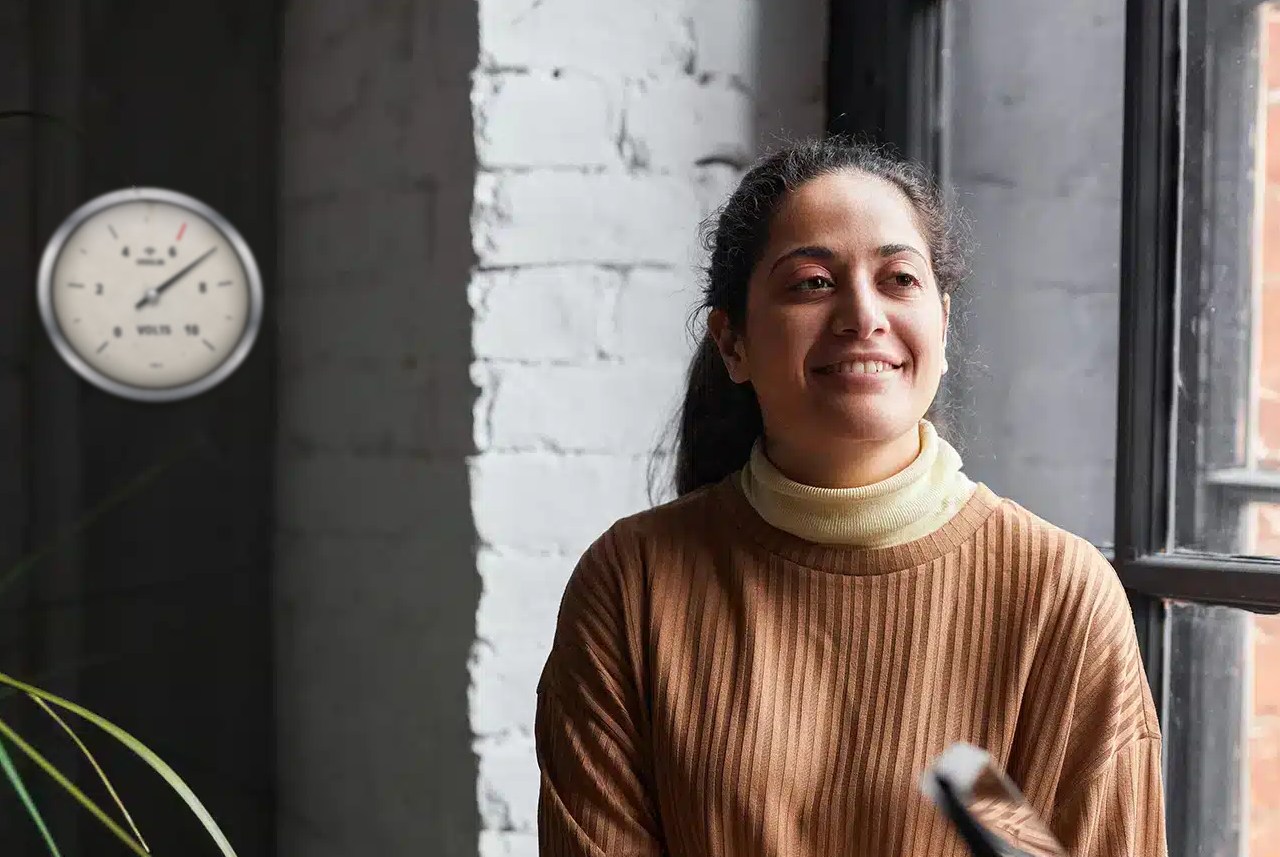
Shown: 7
